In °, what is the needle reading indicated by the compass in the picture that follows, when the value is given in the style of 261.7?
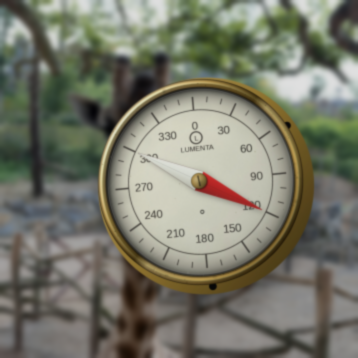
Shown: 120
